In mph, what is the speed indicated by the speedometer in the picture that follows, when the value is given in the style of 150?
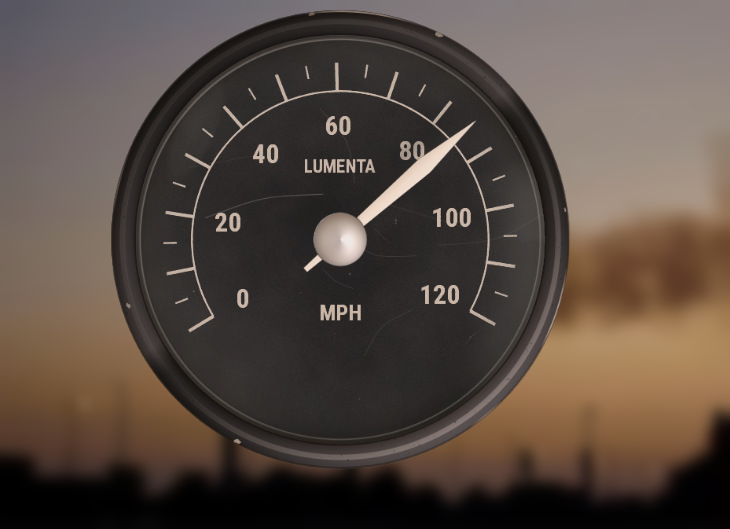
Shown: 85
